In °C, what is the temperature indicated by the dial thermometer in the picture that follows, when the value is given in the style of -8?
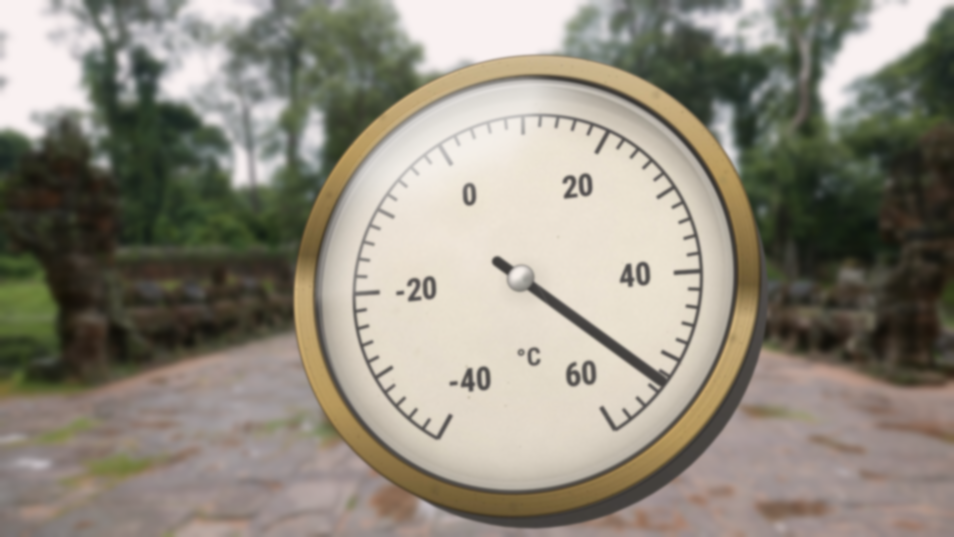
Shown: 53
